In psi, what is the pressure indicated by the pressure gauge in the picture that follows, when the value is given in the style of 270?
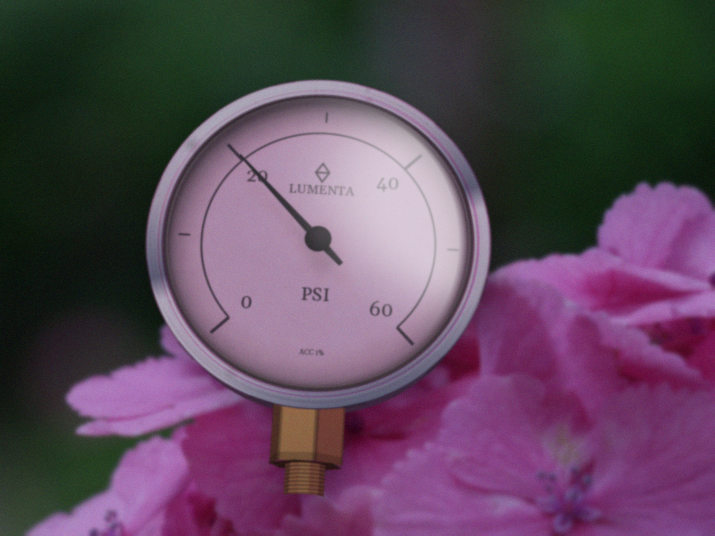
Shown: 20
